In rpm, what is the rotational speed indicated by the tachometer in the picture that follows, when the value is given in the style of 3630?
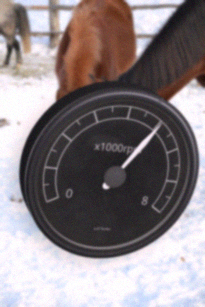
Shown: 5000
